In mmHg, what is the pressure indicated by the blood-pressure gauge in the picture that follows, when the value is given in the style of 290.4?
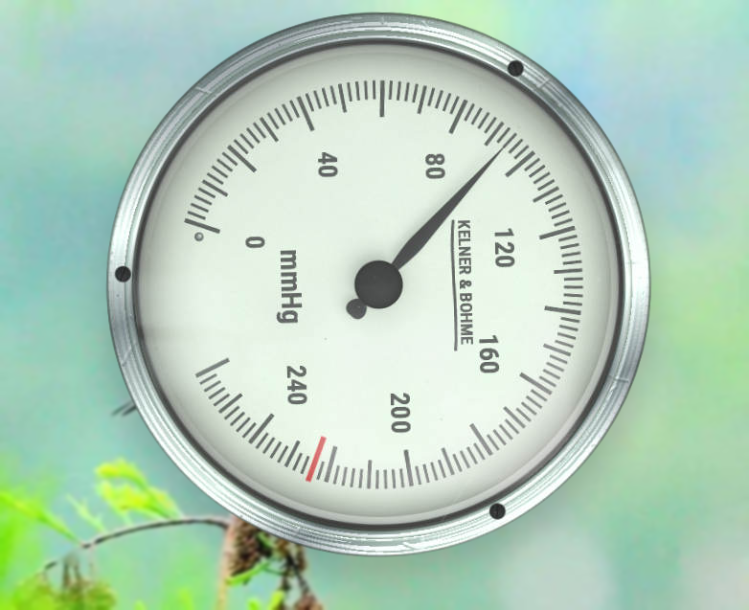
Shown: 94
